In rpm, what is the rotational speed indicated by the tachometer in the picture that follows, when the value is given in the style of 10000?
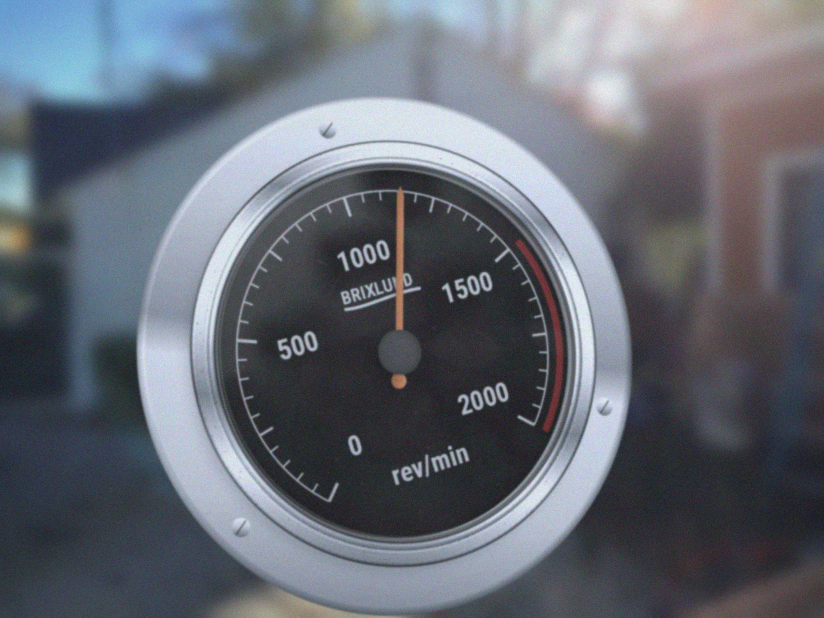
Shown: 1150
